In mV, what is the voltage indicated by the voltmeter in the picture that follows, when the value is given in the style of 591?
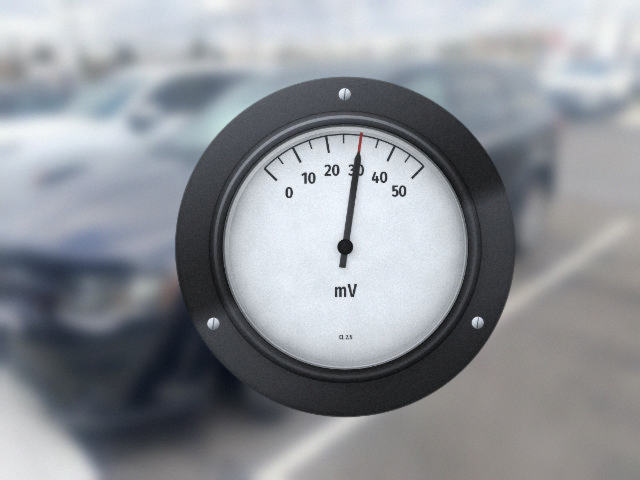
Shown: 30
